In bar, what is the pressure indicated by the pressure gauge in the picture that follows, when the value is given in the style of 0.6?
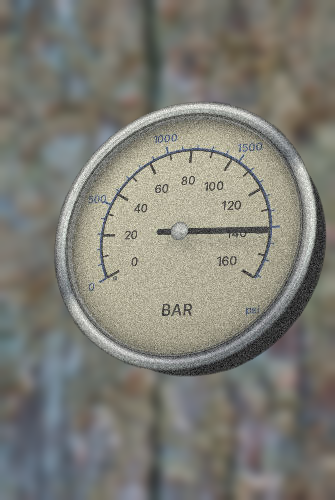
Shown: 140
